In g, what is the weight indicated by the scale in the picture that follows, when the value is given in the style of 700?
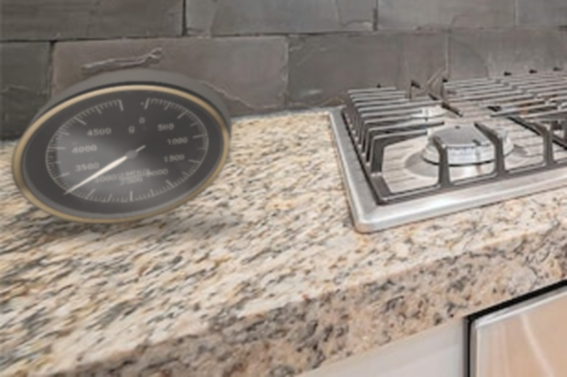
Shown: 3250
